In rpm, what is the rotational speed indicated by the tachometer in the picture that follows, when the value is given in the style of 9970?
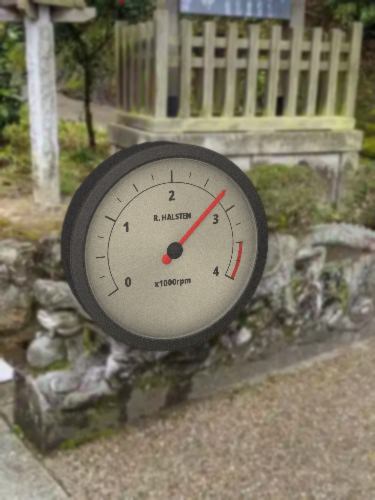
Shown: 2750
